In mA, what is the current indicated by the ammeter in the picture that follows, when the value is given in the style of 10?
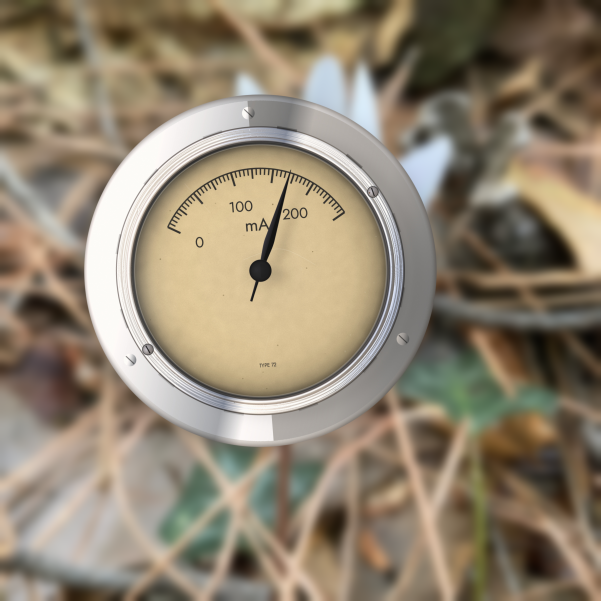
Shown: 170
